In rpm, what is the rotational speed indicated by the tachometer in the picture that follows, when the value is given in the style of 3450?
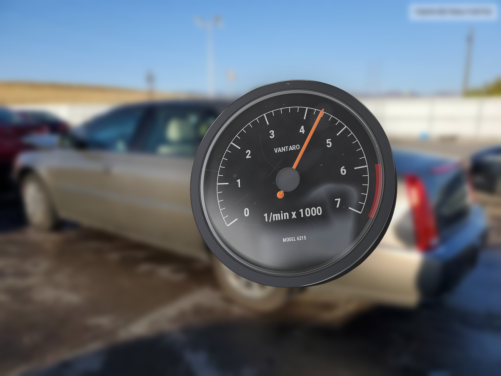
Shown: 4400
